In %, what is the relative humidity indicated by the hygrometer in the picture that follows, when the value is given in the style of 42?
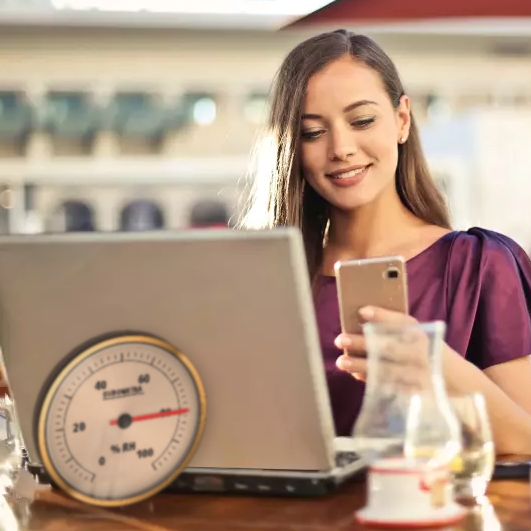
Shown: 80
